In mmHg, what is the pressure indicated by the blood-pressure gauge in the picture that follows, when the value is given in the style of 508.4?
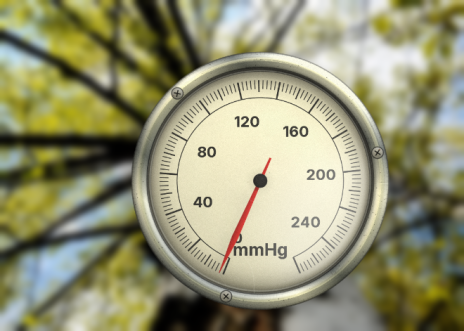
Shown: 2
